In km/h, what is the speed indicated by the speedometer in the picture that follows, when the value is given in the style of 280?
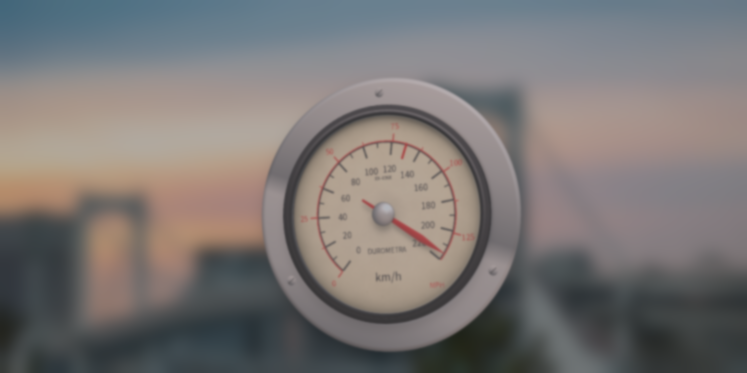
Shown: 215
